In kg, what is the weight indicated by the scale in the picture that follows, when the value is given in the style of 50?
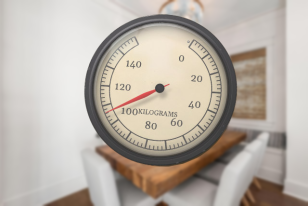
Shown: 106
